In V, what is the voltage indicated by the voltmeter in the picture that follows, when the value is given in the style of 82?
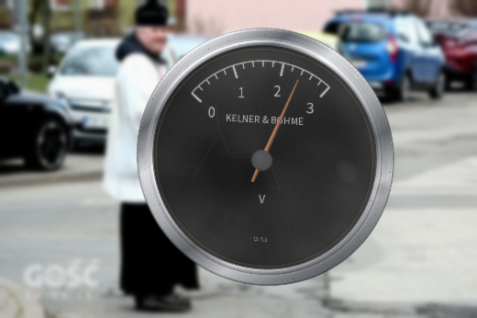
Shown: 2.4
